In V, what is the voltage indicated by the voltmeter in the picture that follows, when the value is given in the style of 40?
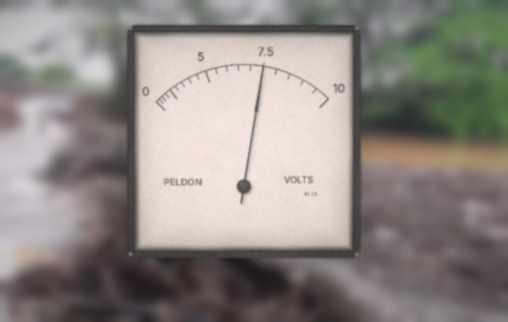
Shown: 7.5
